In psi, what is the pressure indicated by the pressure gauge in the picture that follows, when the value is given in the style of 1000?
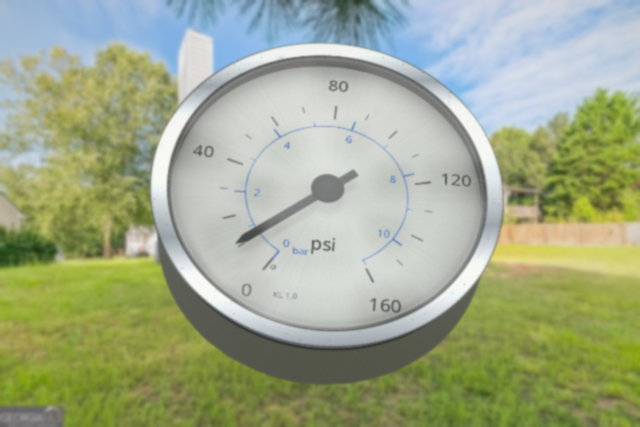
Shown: 10
